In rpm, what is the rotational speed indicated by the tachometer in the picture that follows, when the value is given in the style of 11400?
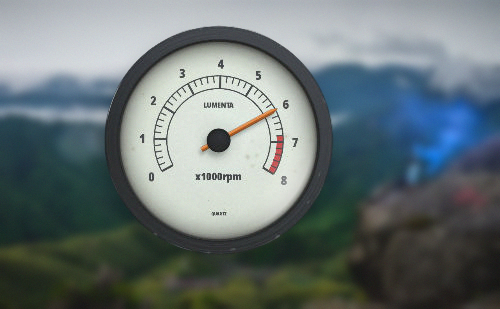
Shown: 6000
